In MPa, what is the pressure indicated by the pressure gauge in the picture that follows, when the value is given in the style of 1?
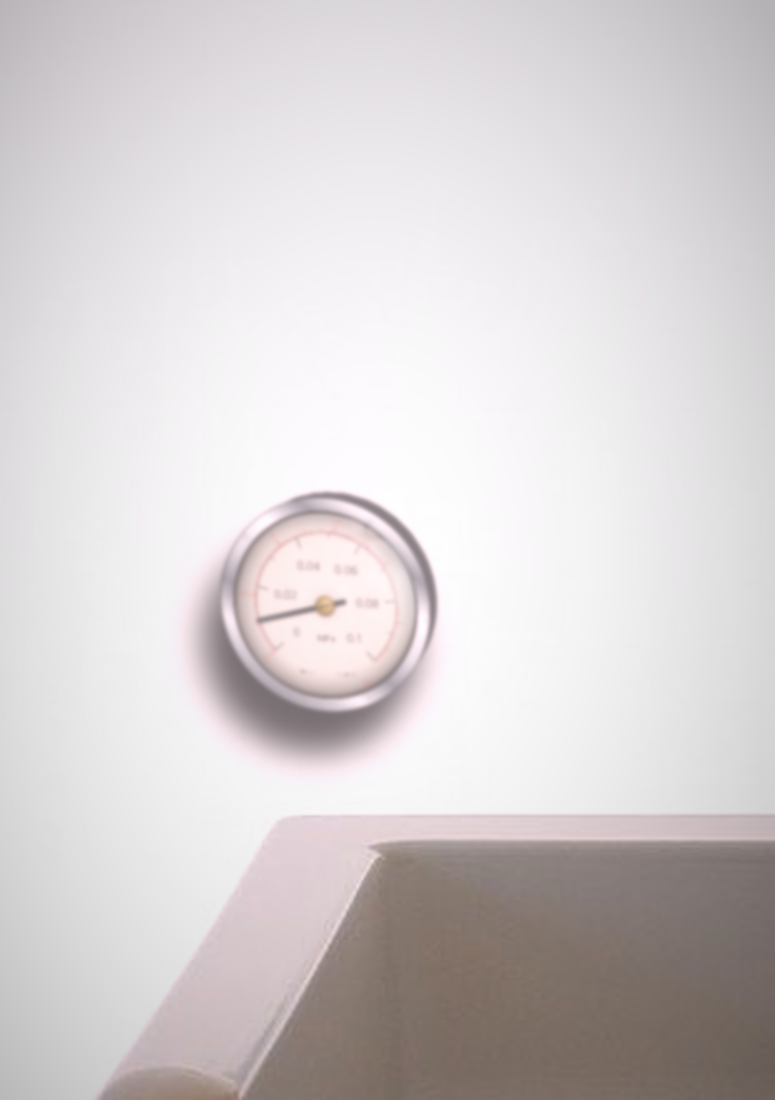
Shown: 0.01
